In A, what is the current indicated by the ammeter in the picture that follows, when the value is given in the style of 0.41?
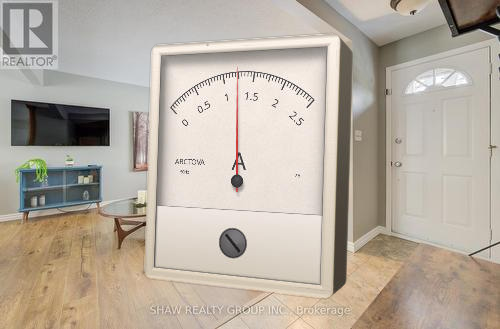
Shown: 1.25
